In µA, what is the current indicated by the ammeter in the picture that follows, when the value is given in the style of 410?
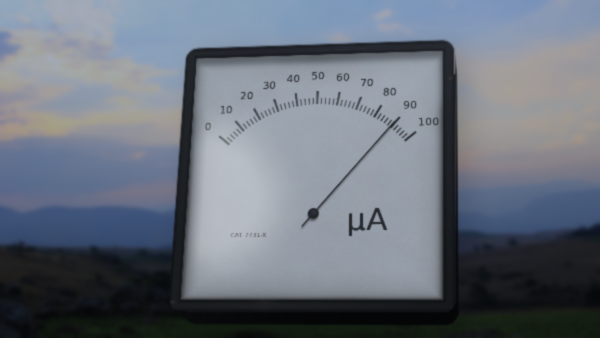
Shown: 90
